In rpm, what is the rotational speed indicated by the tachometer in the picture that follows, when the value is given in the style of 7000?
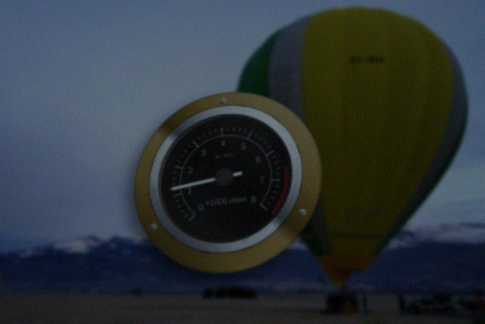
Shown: 1200
